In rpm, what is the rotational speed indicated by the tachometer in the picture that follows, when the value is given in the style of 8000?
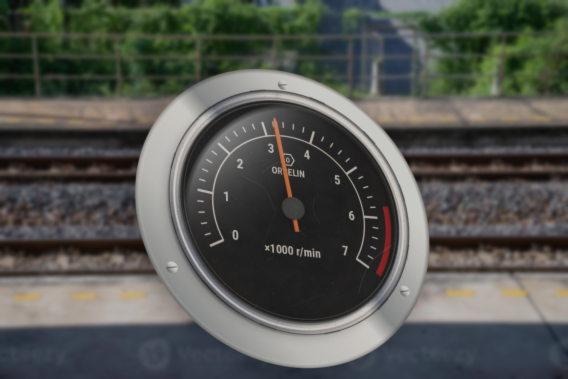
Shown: 3200
